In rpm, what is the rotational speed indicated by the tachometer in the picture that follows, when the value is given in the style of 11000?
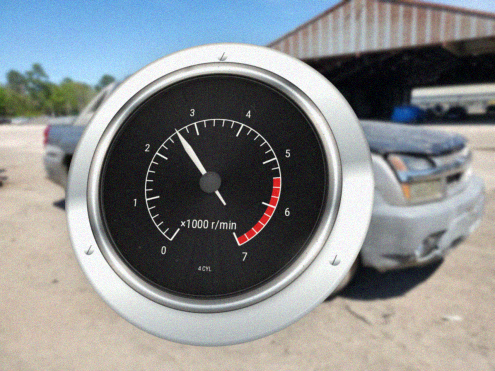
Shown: 2600
